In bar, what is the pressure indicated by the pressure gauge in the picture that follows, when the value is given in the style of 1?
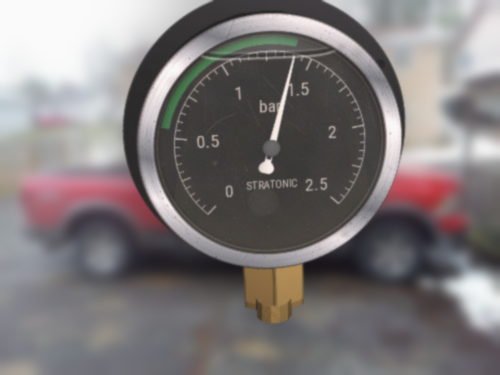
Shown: 1.4
